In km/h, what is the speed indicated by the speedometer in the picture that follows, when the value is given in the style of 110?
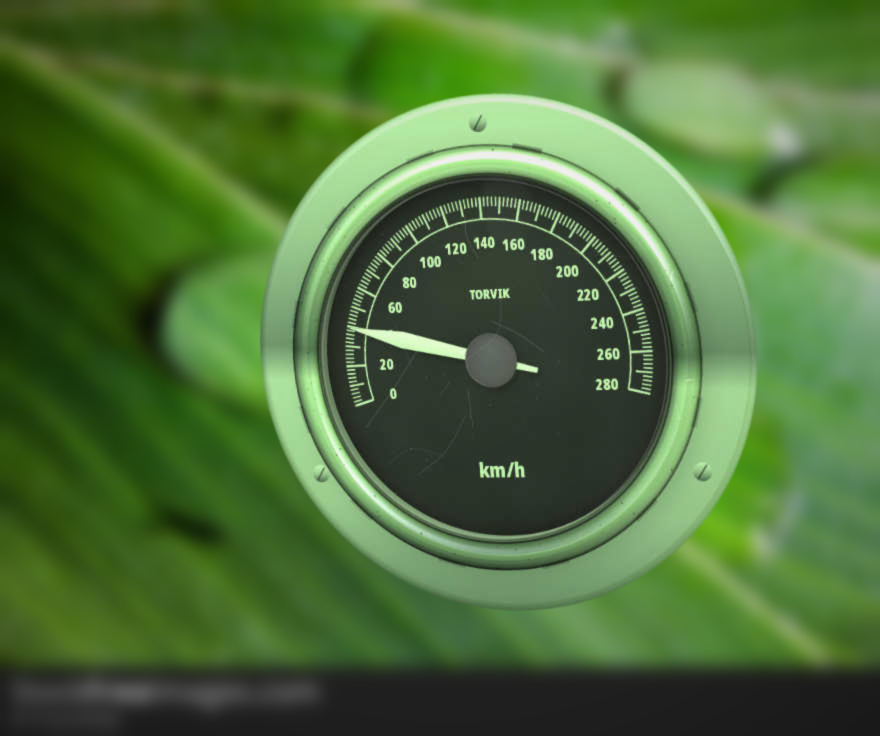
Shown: 40
